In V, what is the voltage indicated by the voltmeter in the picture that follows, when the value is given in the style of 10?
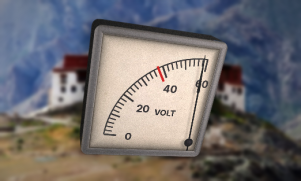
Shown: 58
